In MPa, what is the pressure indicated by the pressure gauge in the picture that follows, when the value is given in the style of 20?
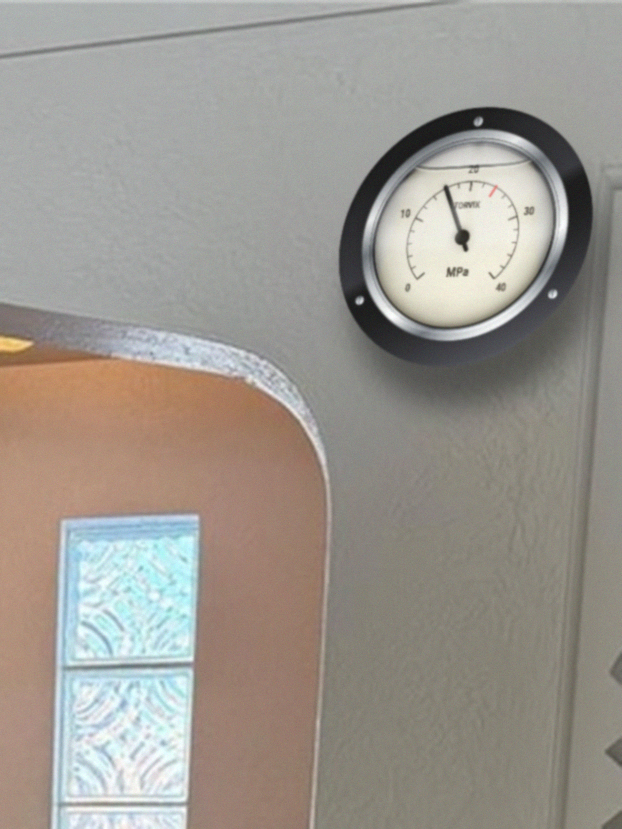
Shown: 16
